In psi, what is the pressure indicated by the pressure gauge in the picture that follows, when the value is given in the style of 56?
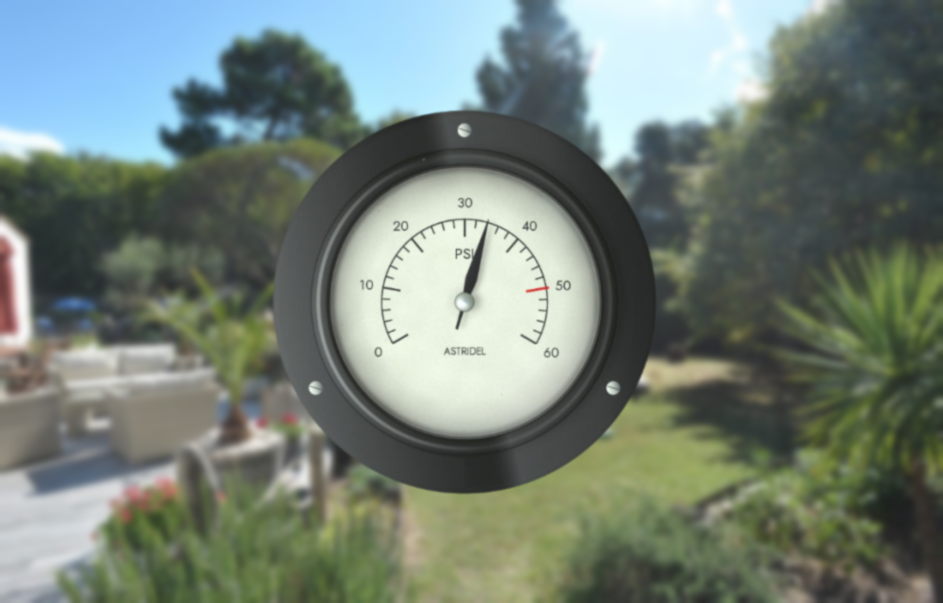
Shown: 34
